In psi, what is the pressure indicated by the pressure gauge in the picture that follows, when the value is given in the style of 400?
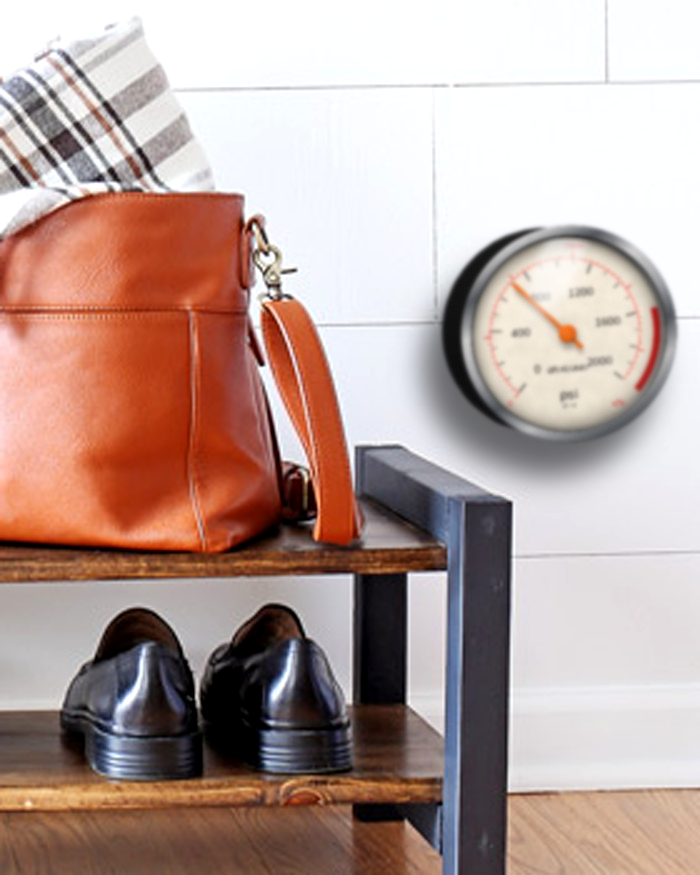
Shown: 700
